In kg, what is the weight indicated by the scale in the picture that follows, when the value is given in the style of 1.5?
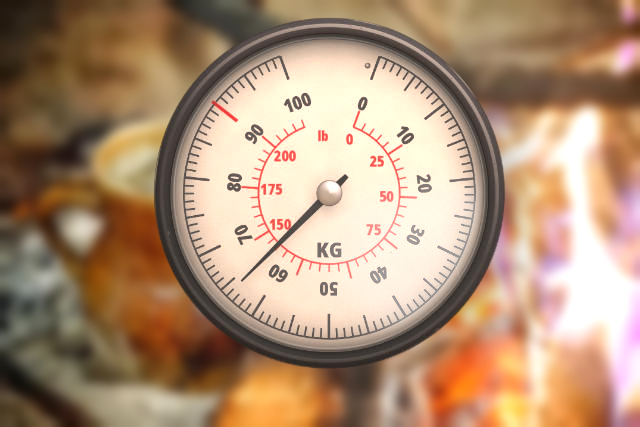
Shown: 64
